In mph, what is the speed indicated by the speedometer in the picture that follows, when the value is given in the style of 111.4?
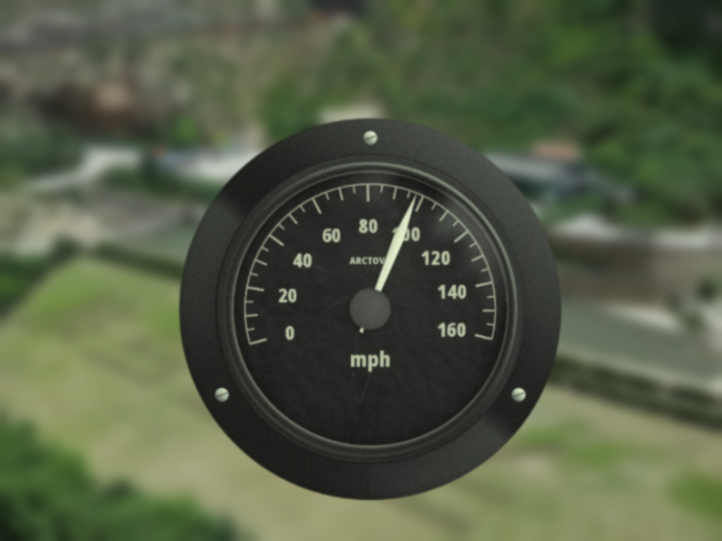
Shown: 97.5
